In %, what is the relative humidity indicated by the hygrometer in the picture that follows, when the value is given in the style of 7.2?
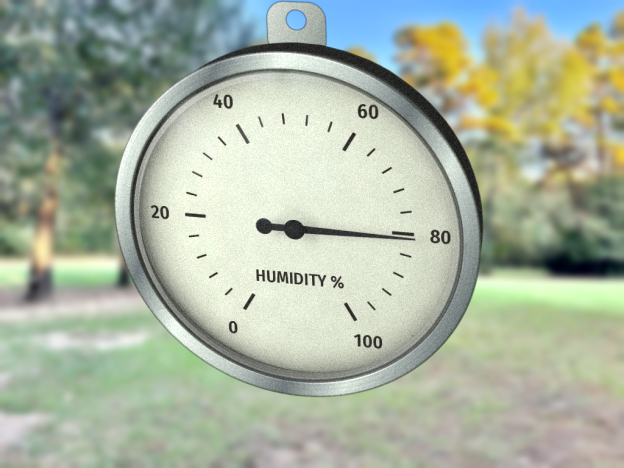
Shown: 80
